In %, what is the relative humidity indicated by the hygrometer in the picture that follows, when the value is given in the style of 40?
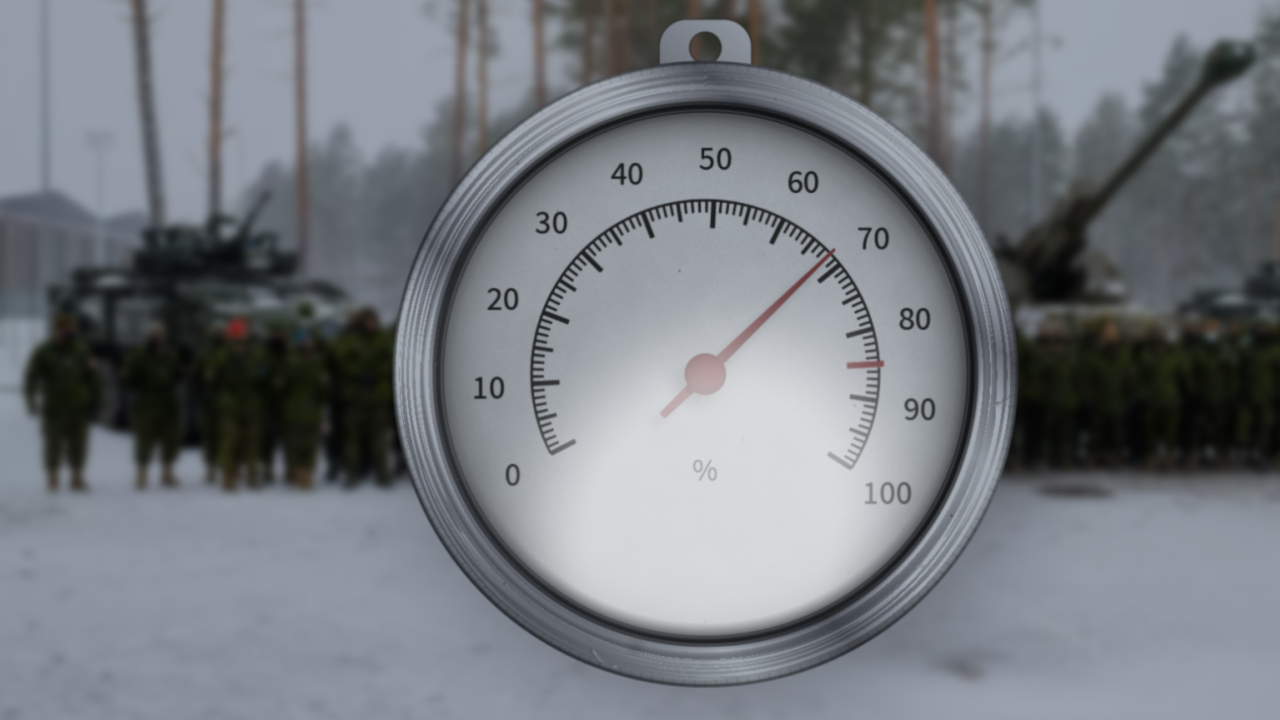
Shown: 68
